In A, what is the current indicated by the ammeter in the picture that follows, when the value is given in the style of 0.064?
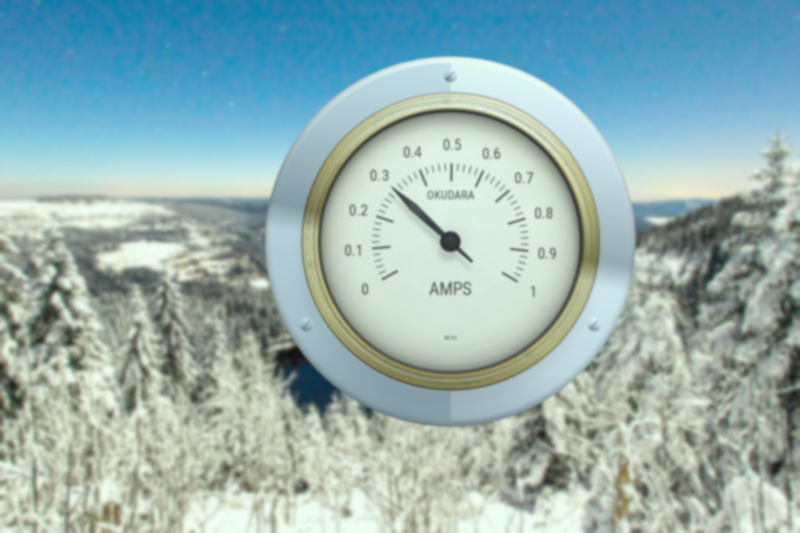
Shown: 0.3
